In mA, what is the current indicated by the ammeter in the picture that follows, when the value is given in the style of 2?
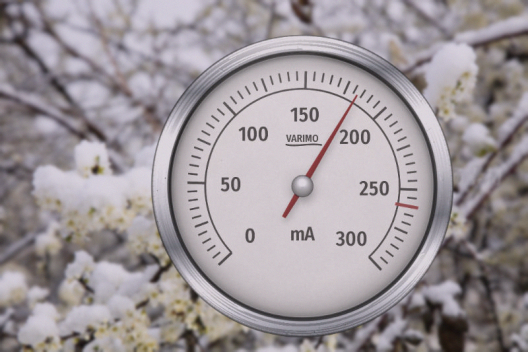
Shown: 182.5
